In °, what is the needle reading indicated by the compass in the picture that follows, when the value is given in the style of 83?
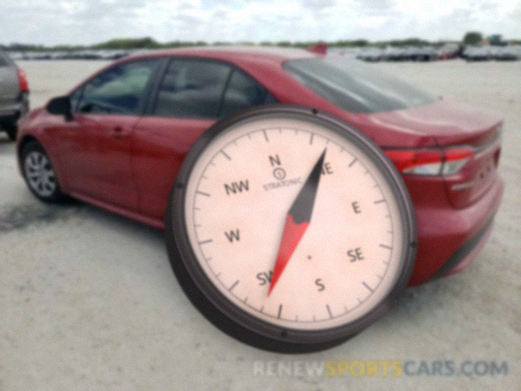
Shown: 220
